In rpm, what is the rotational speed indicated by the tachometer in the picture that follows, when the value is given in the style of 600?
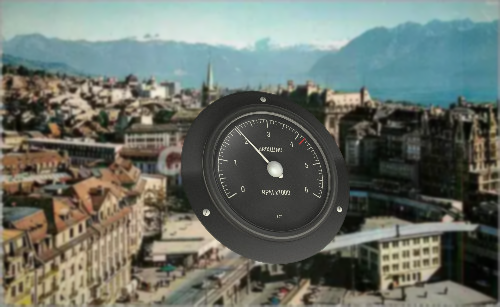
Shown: 2000
